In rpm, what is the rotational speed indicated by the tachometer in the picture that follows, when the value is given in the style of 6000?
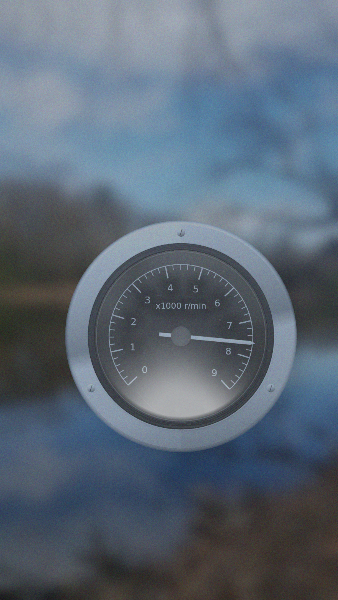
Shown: 7600
